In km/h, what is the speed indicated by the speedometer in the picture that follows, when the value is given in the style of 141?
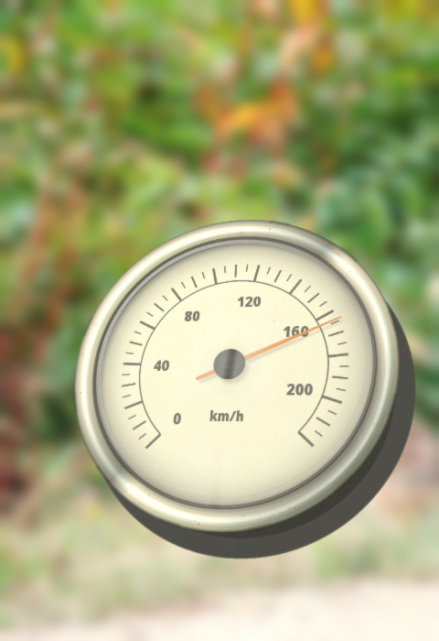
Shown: 165
